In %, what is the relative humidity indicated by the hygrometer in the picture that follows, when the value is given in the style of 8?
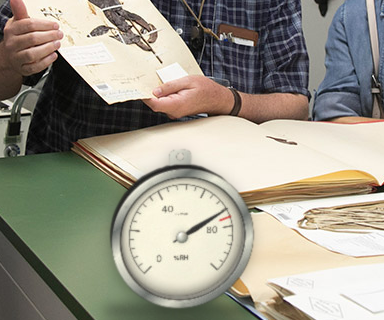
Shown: 72
